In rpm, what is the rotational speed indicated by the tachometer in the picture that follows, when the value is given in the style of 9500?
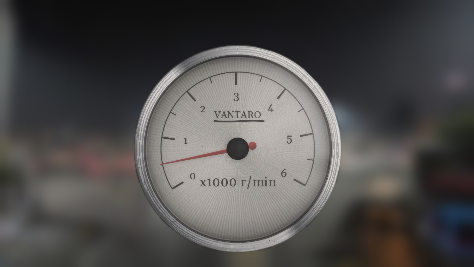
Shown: 500
